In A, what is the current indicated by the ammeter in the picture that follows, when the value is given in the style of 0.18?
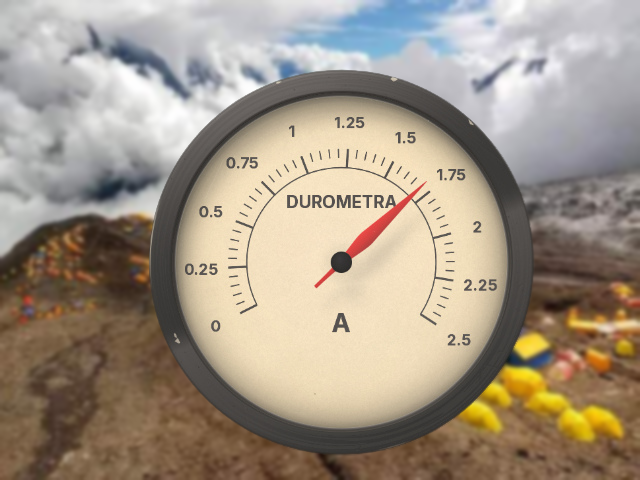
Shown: 1.7
